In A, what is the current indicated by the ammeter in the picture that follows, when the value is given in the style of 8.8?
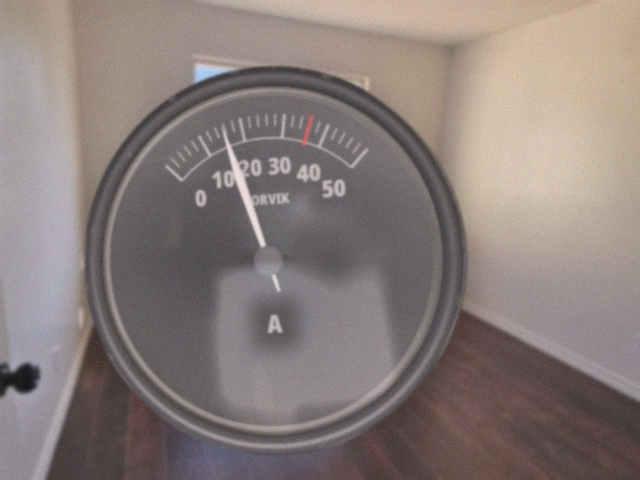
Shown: 16
